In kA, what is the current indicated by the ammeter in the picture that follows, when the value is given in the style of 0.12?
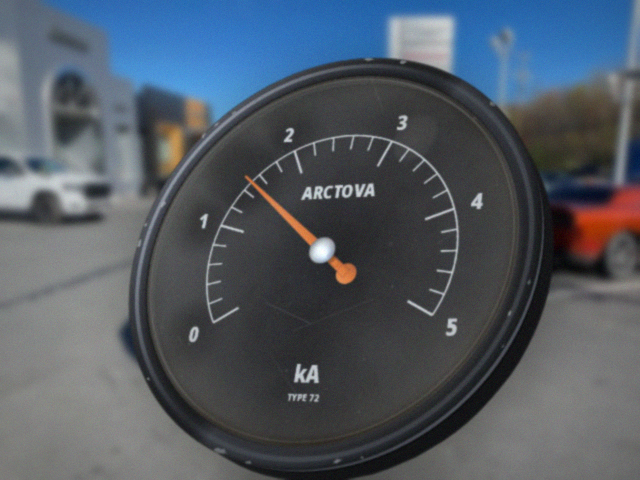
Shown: 1.5
